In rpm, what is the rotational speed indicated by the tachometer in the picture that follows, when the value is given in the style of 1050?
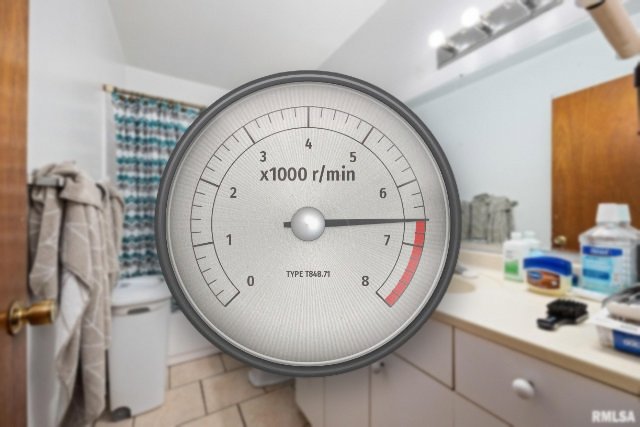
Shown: 6600
